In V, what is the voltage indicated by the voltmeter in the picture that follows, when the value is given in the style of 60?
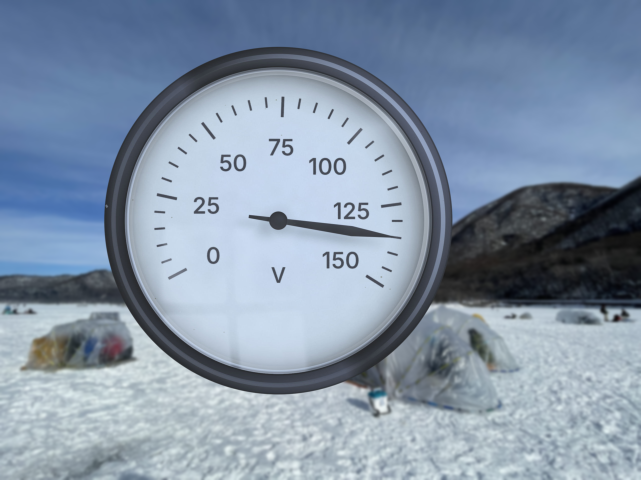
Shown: 135
